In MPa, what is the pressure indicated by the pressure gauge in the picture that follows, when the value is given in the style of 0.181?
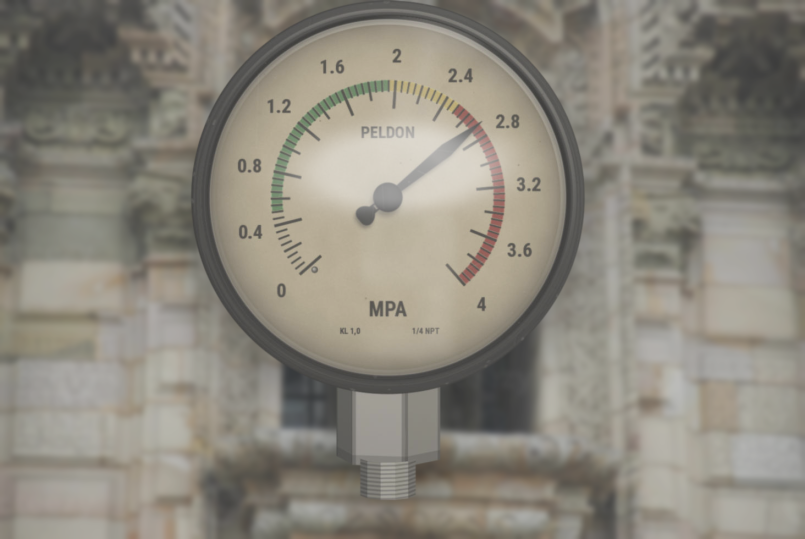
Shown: 2.7
